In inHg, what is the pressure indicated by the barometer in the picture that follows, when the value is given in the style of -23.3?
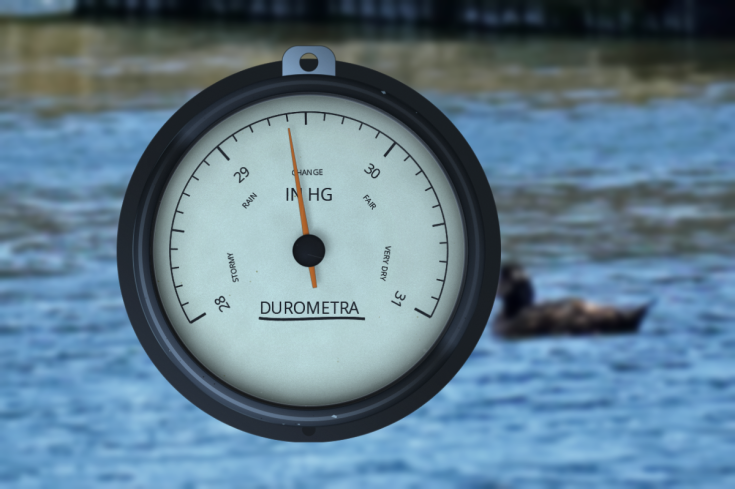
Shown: 29.4
